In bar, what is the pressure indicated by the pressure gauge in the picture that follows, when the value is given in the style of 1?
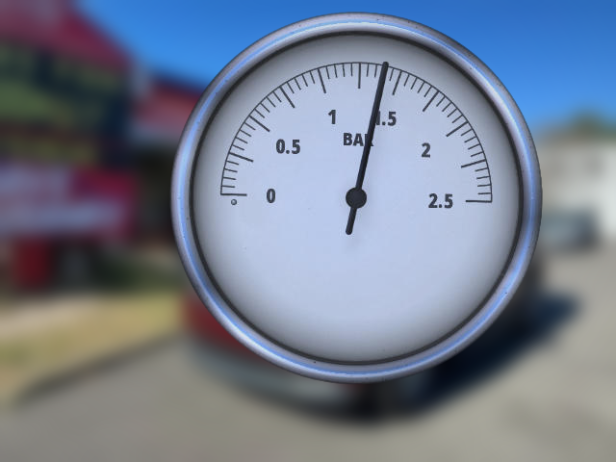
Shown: 1.4
